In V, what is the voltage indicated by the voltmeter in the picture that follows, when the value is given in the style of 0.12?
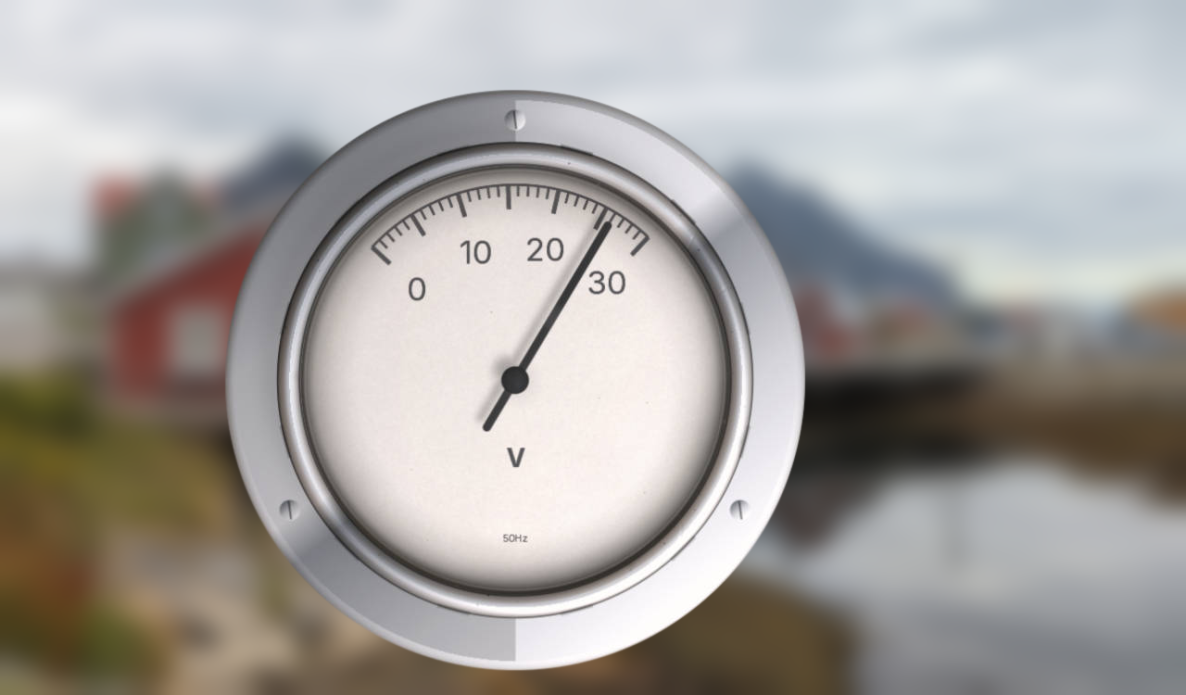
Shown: 26
